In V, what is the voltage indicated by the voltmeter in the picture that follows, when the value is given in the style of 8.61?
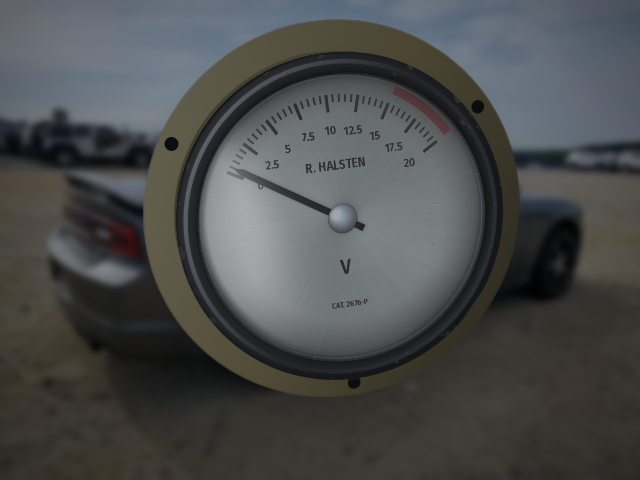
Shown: 0.5
